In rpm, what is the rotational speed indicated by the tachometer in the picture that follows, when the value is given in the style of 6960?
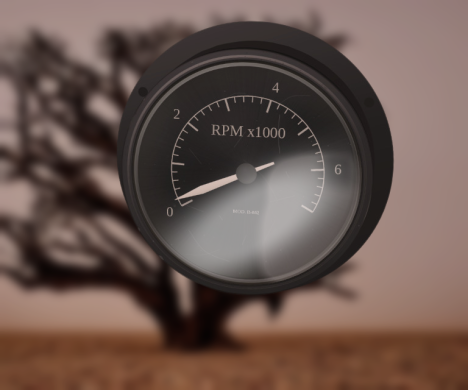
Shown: 200
